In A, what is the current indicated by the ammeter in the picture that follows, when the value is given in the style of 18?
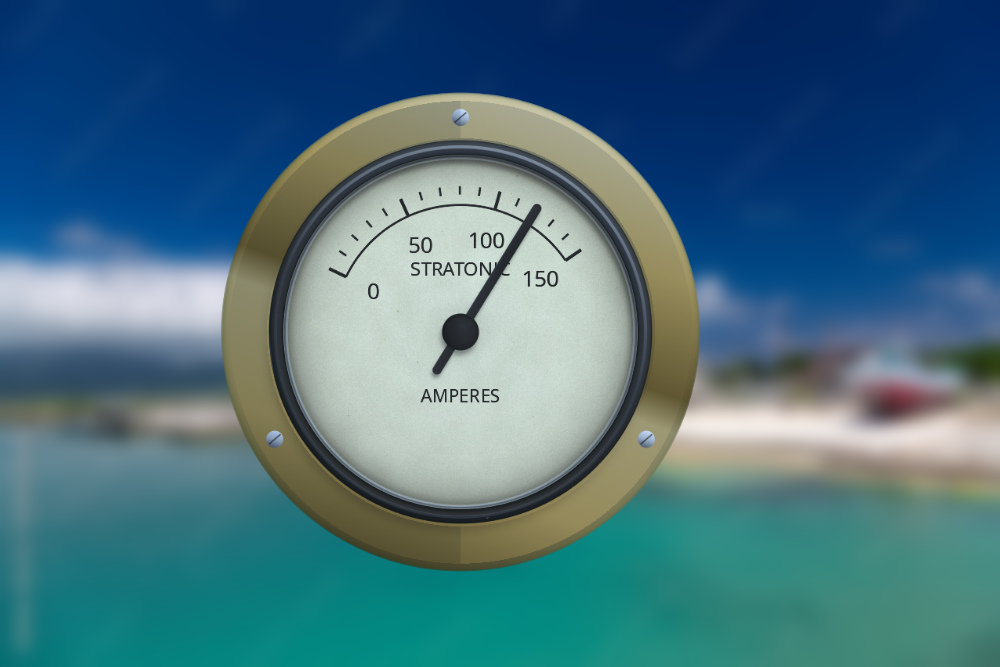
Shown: 120
